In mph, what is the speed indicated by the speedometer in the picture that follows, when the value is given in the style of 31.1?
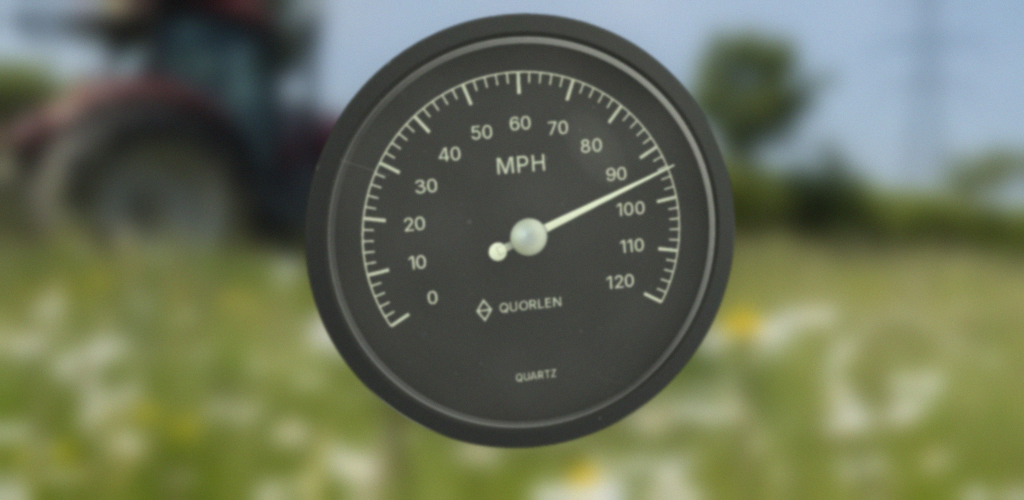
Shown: 94
